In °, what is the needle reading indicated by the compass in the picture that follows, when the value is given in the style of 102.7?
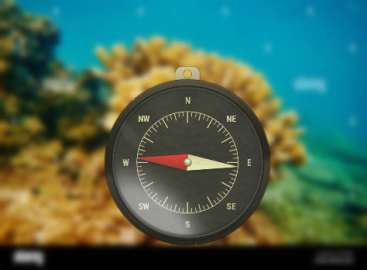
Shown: 275
